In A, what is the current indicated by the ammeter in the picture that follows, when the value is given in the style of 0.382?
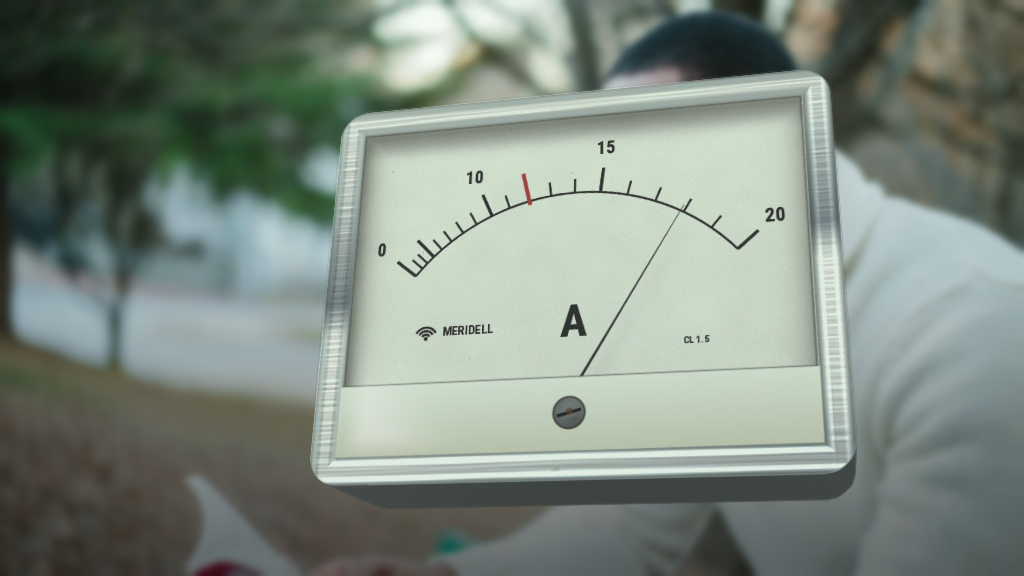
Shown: 18
